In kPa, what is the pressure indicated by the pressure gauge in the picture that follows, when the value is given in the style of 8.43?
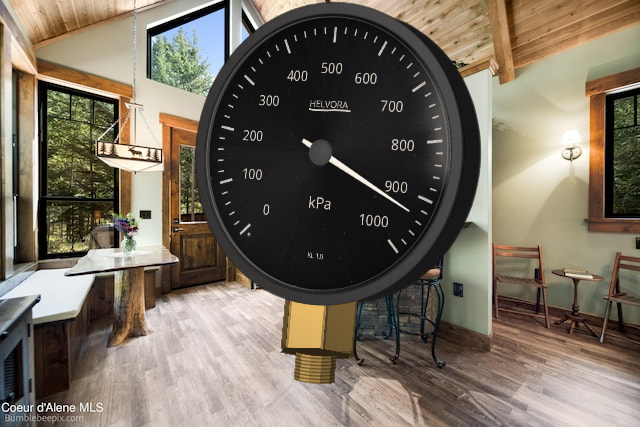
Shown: 930
